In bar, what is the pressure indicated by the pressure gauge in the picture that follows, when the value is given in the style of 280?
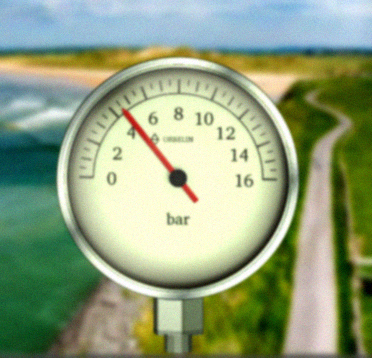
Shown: 4.5
